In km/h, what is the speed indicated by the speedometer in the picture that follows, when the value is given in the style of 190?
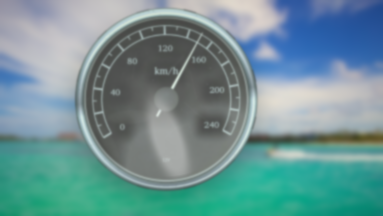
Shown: 150
